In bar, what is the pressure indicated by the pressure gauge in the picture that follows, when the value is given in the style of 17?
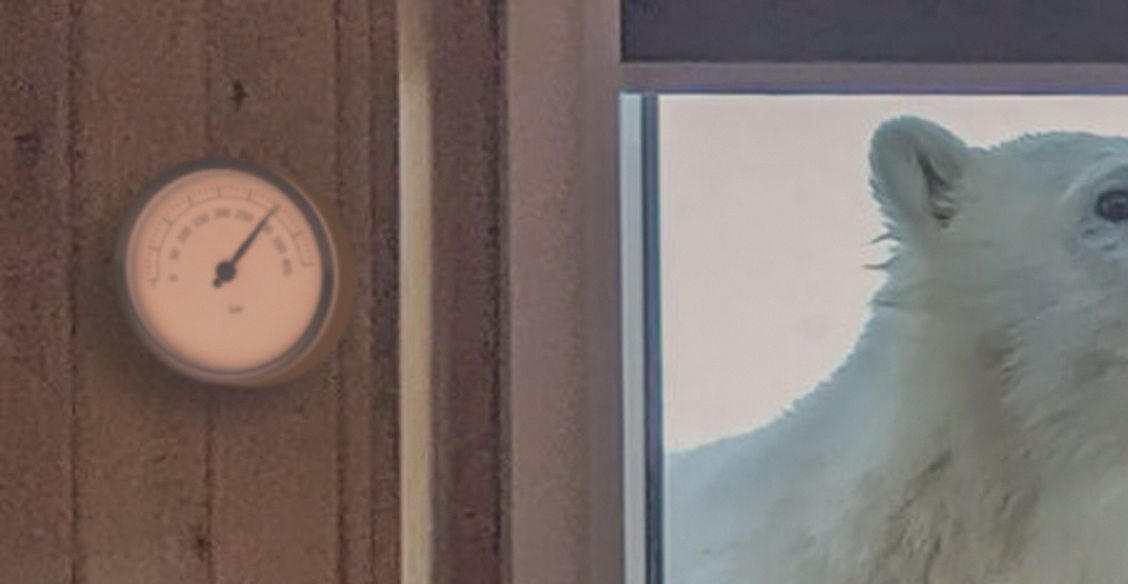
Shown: 300
